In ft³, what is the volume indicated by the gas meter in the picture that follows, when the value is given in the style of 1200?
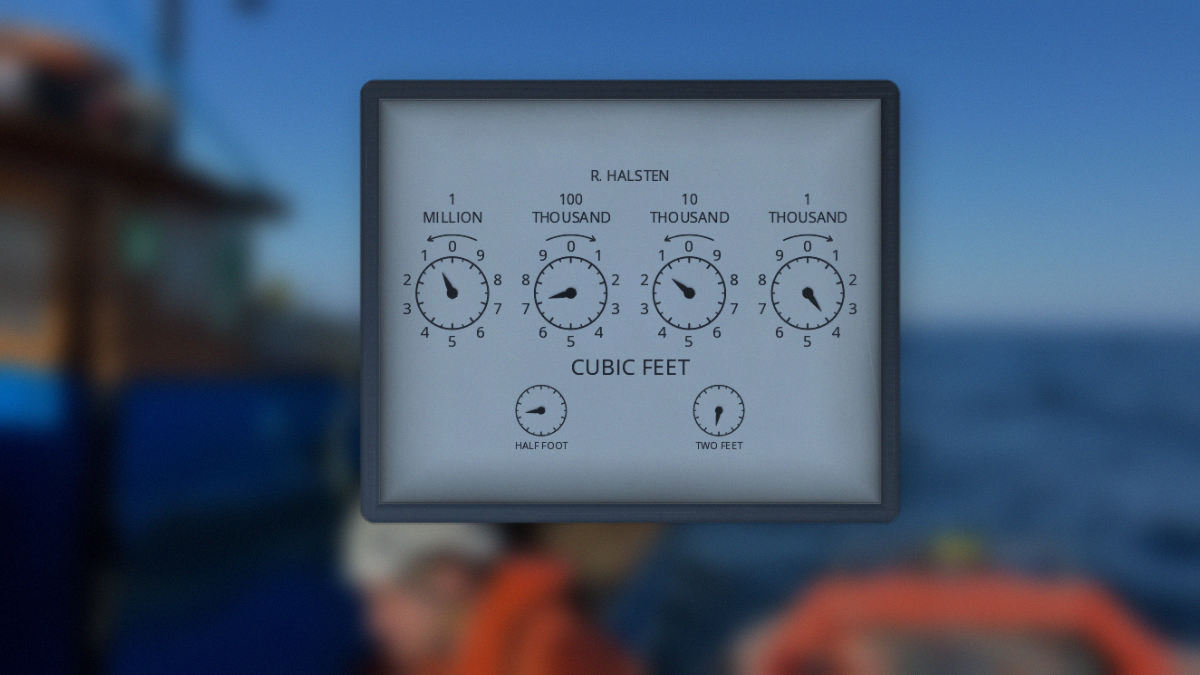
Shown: 71400
